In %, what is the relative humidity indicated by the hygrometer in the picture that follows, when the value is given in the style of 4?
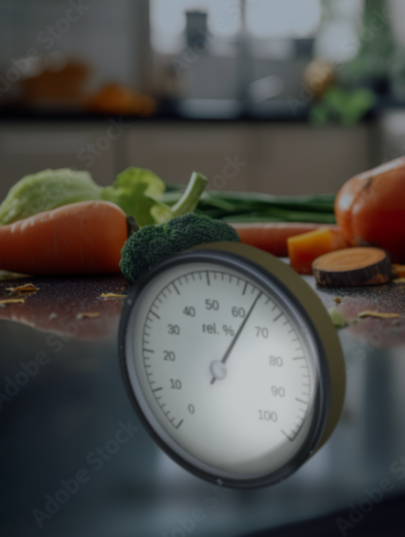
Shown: 64
